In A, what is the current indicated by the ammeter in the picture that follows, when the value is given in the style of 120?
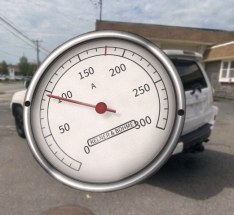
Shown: 95
